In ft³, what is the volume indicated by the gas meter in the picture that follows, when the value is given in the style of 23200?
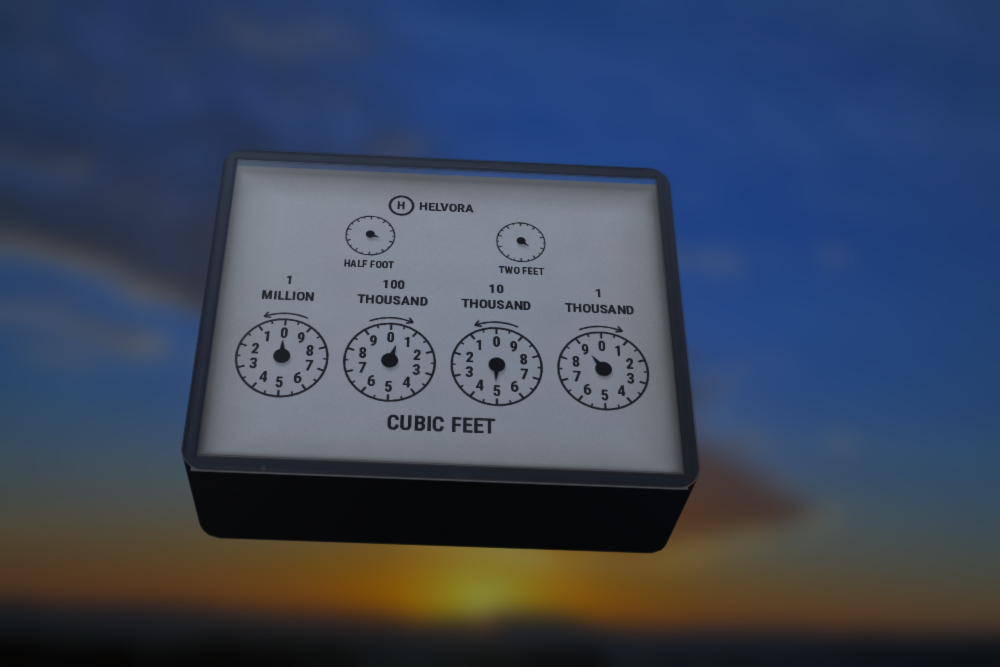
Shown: 4900
